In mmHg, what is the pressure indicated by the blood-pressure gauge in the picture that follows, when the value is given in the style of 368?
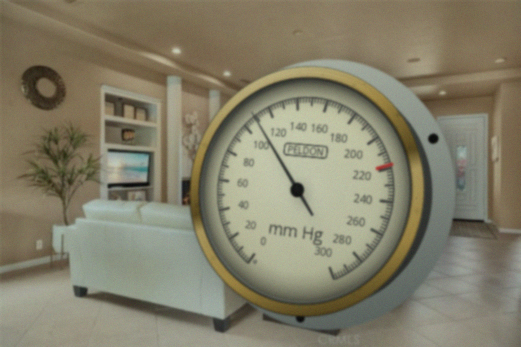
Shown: 110
